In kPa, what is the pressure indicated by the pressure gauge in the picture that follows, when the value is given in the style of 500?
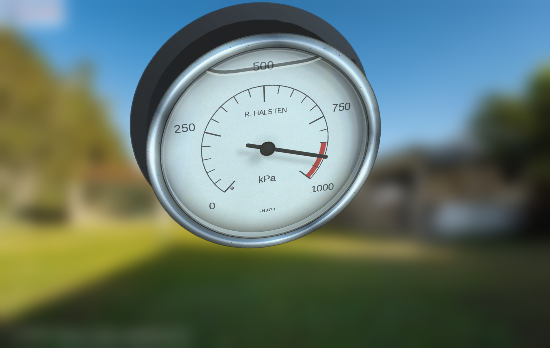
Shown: 900
